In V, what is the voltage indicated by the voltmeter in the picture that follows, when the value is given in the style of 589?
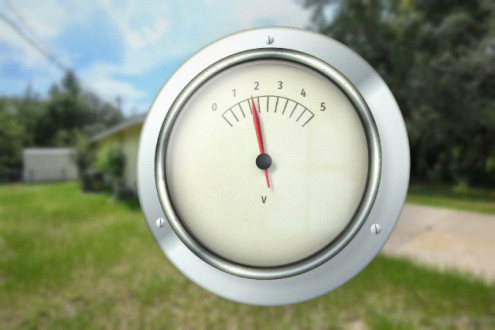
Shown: 1.75
